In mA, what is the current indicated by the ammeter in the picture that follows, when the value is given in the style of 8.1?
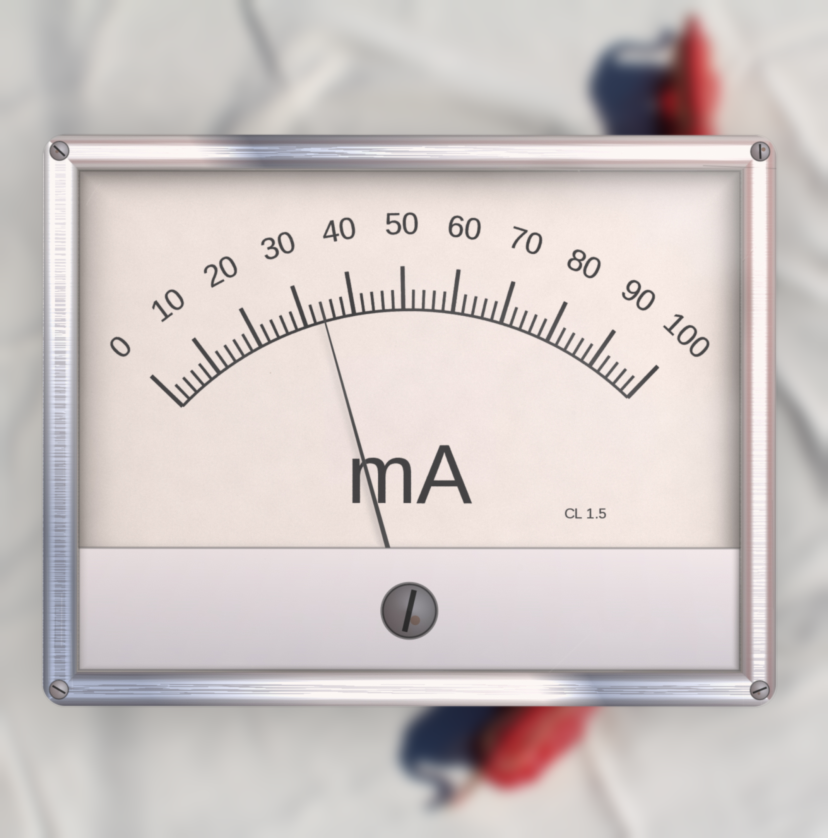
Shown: 34
